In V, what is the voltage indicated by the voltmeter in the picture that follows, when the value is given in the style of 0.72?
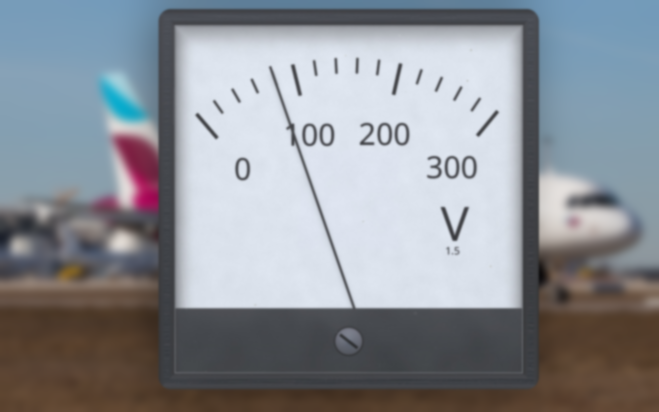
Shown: 80
